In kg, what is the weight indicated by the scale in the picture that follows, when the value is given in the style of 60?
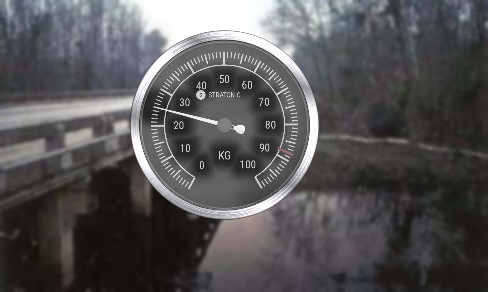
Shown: 25
